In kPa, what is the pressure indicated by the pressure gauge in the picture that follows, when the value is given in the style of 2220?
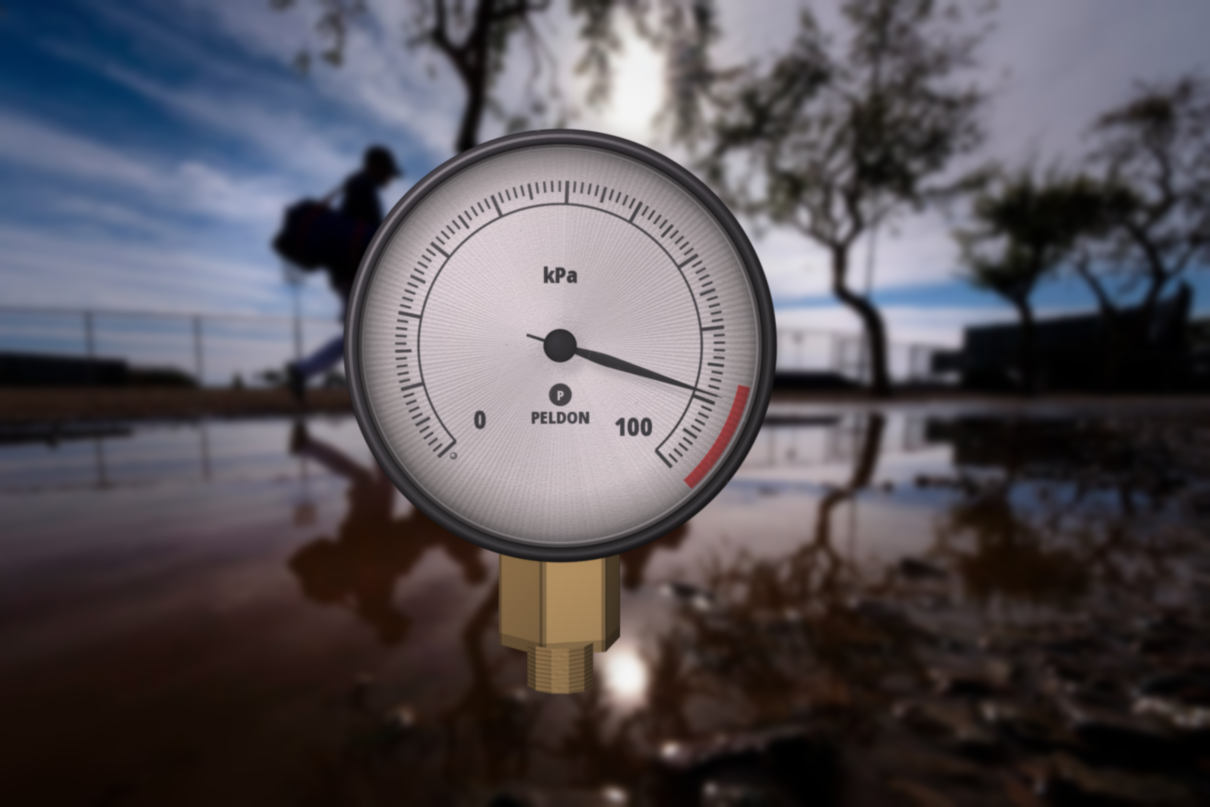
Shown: 89
